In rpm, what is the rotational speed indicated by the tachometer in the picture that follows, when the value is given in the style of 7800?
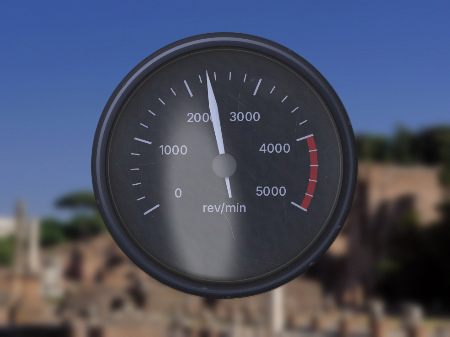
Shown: 2300
